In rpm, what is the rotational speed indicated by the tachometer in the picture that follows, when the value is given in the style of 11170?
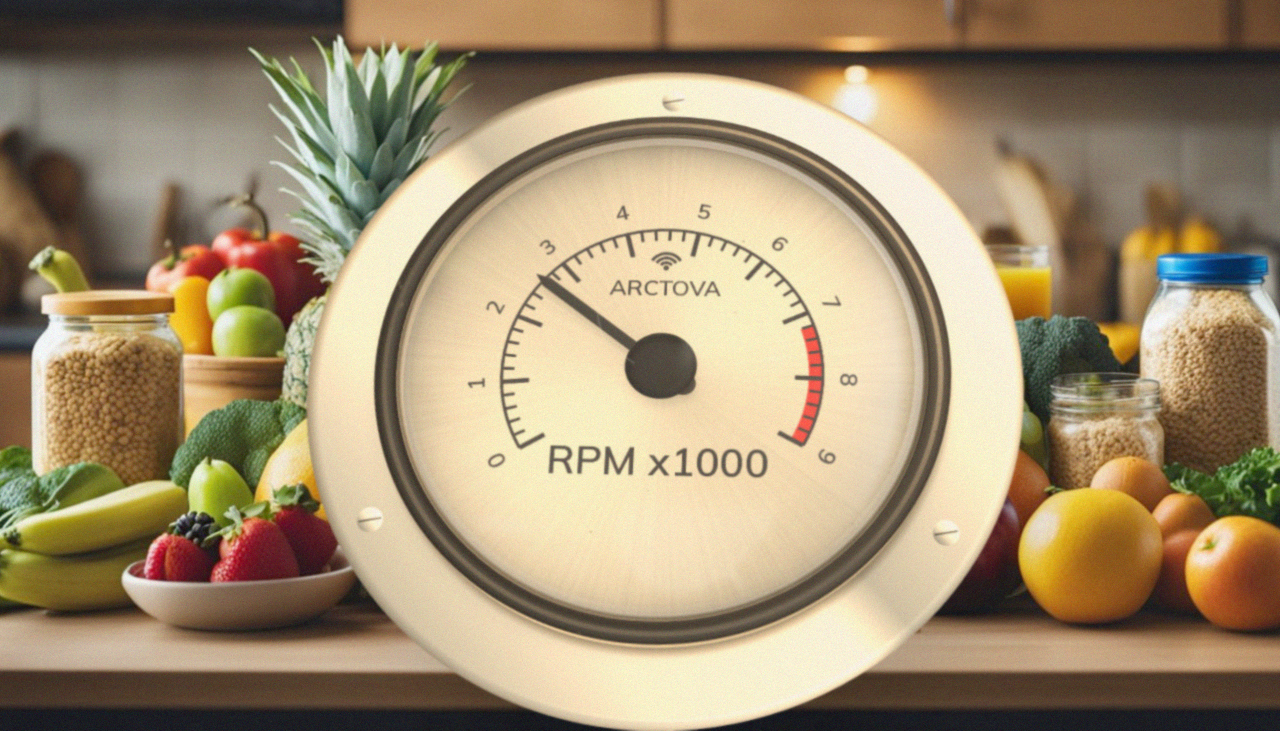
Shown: 2600
